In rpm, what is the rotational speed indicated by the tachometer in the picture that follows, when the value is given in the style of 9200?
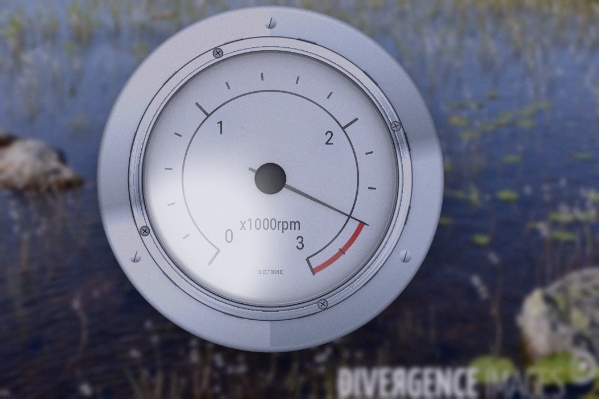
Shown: 2600
